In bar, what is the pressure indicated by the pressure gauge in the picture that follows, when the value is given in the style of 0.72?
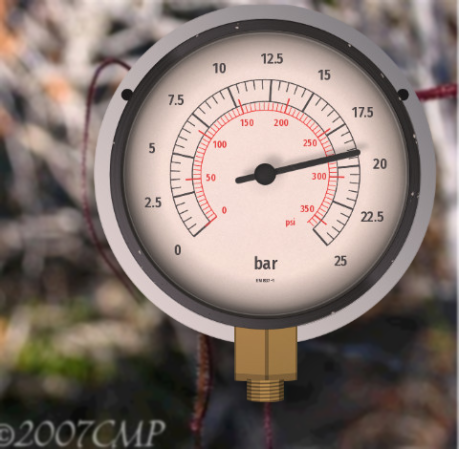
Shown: 19.25
